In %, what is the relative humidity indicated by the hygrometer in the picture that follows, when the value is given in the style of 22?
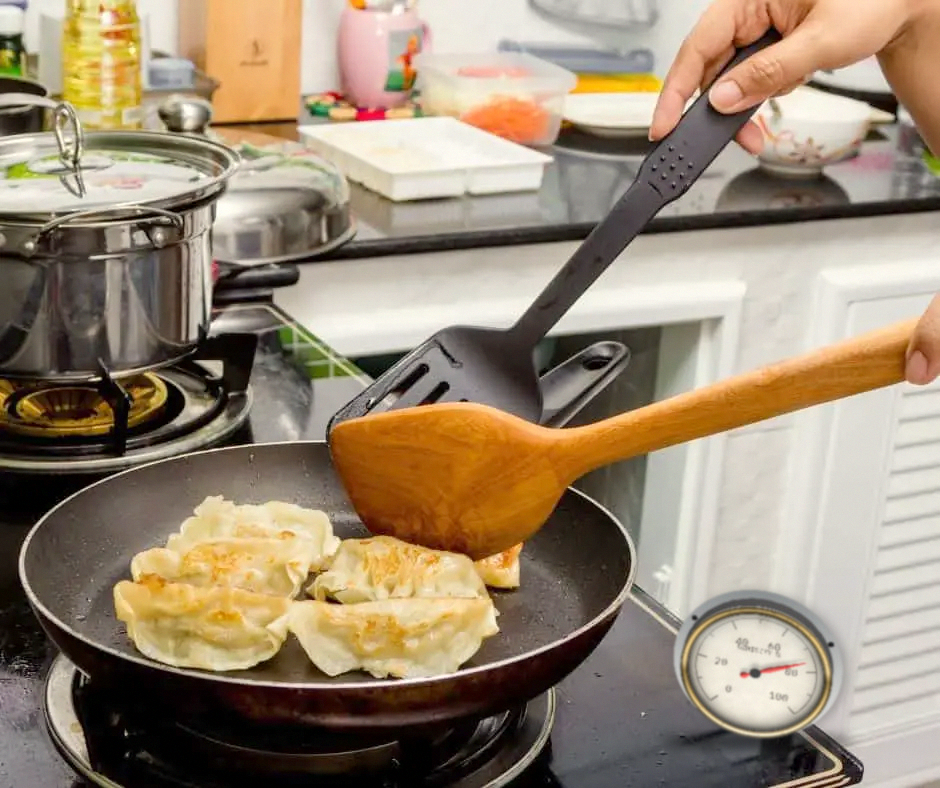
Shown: 75
